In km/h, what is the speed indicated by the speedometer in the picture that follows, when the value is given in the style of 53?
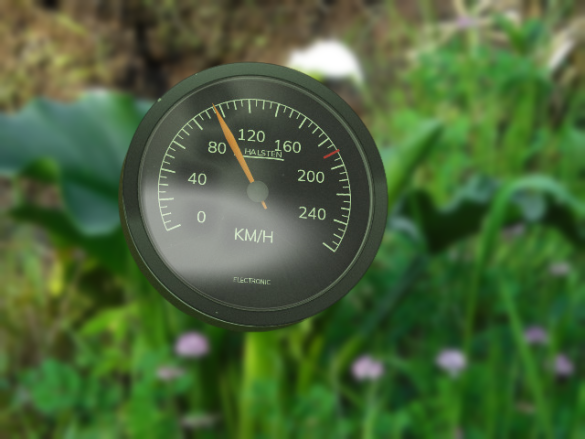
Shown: 95
